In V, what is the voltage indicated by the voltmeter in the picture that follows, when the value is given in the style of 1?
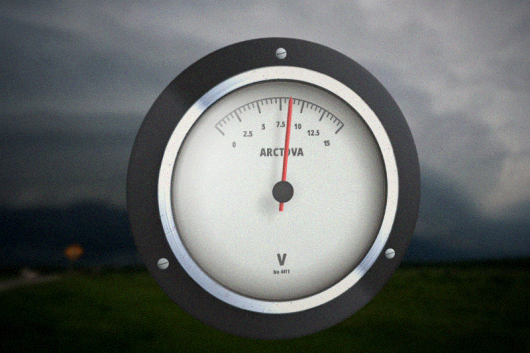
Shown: 8.5
